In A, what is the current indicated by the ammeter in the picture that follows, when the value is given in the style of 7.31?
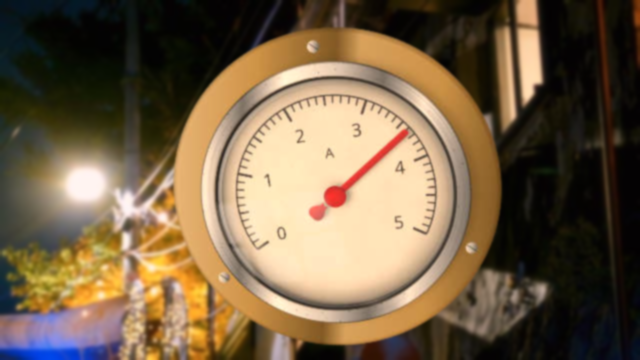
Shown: 3.6
